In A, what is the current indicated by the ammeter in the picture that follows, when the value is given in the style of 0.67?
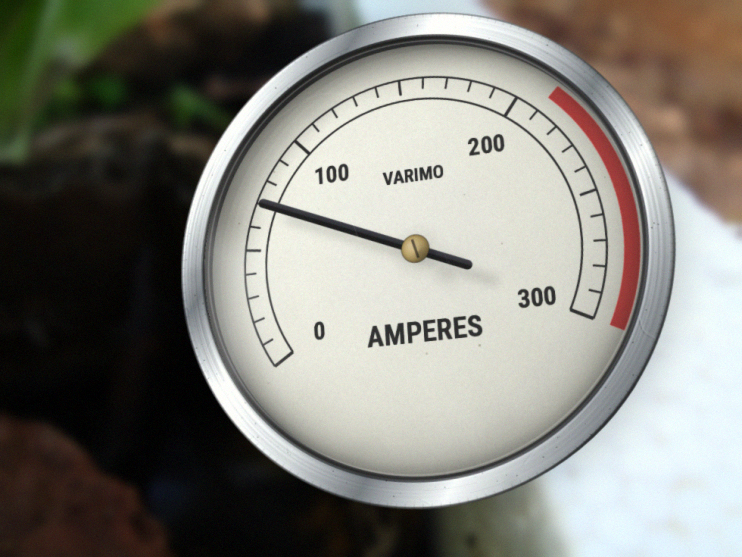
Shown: 70
